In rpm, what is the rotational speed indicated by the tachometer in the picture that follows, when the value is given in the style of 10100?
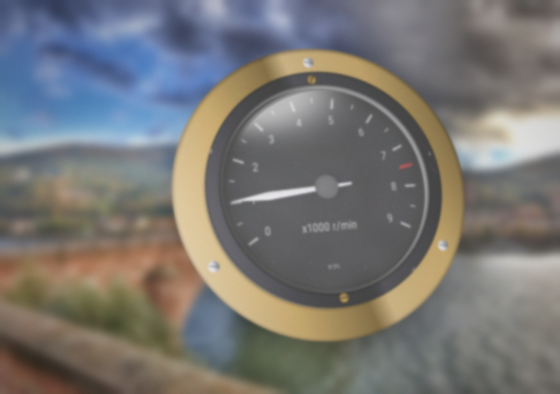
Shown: 1000
